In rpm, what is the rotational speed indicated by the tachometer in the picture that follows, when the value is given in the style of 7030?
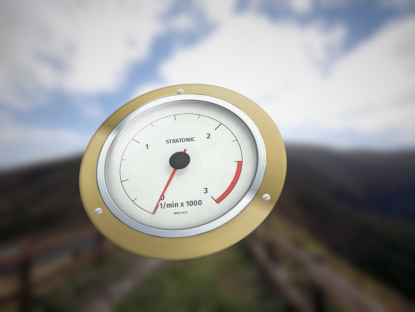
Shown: 0
